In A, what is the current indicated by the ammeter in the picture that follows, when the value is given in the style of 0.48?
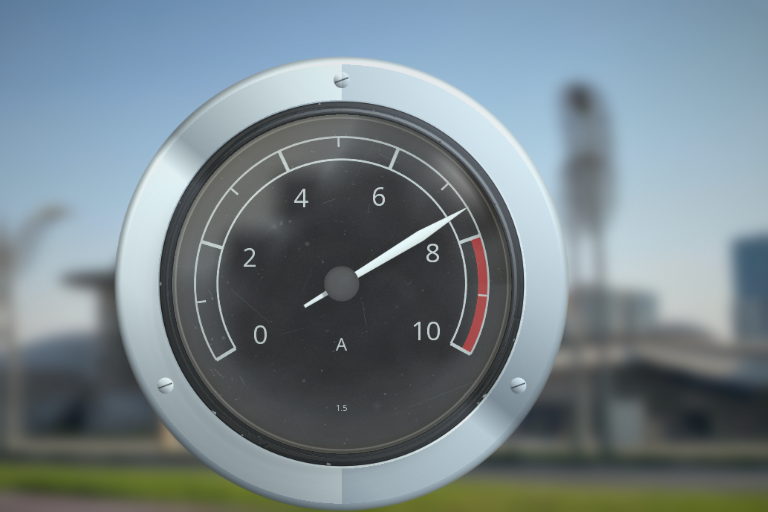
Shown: 7.5
